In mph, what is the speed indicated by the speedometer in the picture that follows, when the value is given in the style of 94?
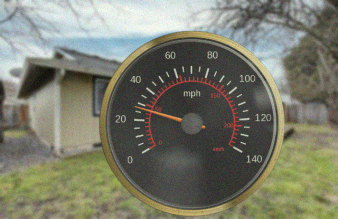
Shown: 27.5
